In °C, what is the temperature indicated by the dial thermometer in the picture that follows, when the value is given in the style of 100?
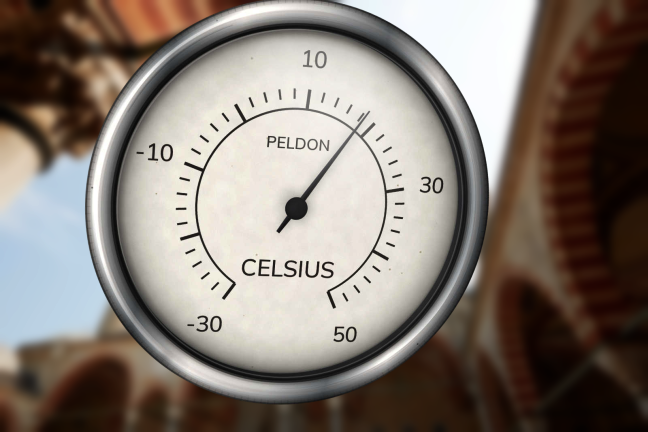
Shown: 18
